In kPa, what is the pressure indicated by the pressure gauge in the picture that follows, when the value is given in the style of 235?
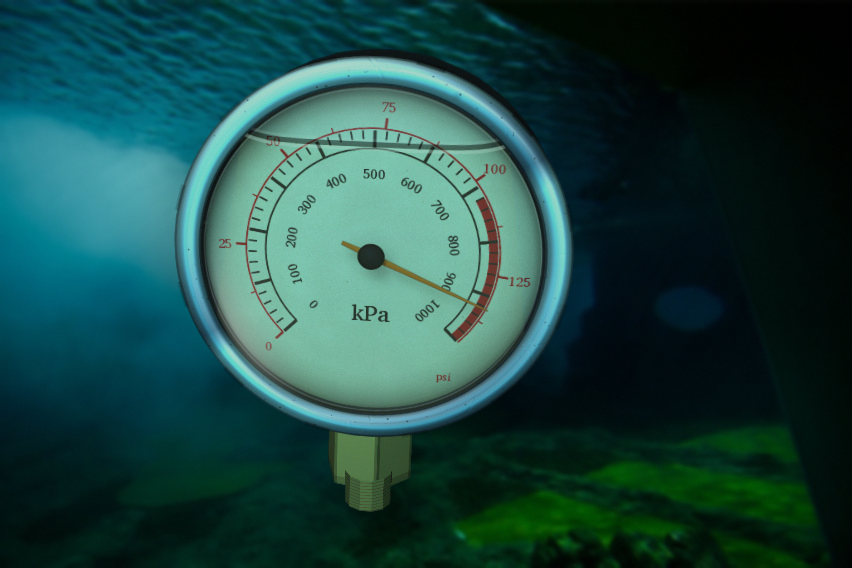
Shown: 920
